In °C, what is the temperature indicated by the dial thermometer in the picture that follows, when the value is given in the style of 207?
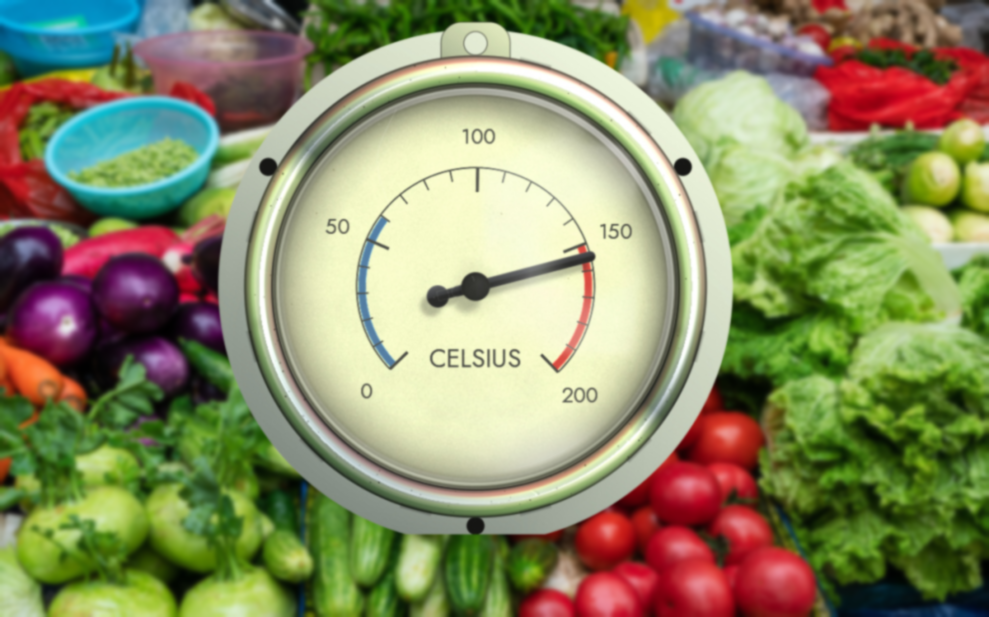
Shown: 155
